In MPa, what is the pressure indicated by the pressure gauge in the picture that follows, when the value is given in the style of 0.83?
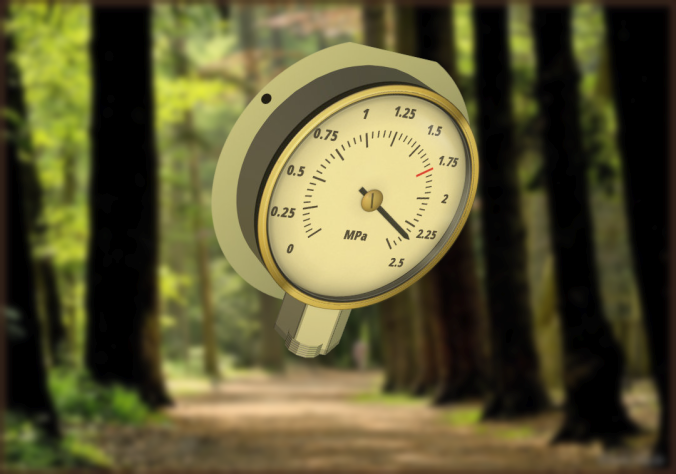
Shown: 2.35
